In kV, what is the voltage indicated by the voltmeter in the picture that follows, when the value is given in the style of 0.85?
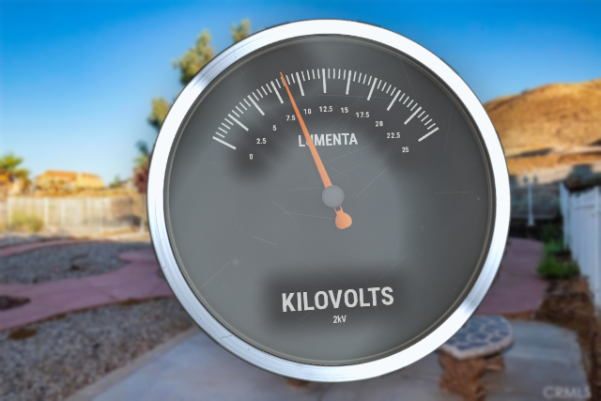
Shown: 8.5
